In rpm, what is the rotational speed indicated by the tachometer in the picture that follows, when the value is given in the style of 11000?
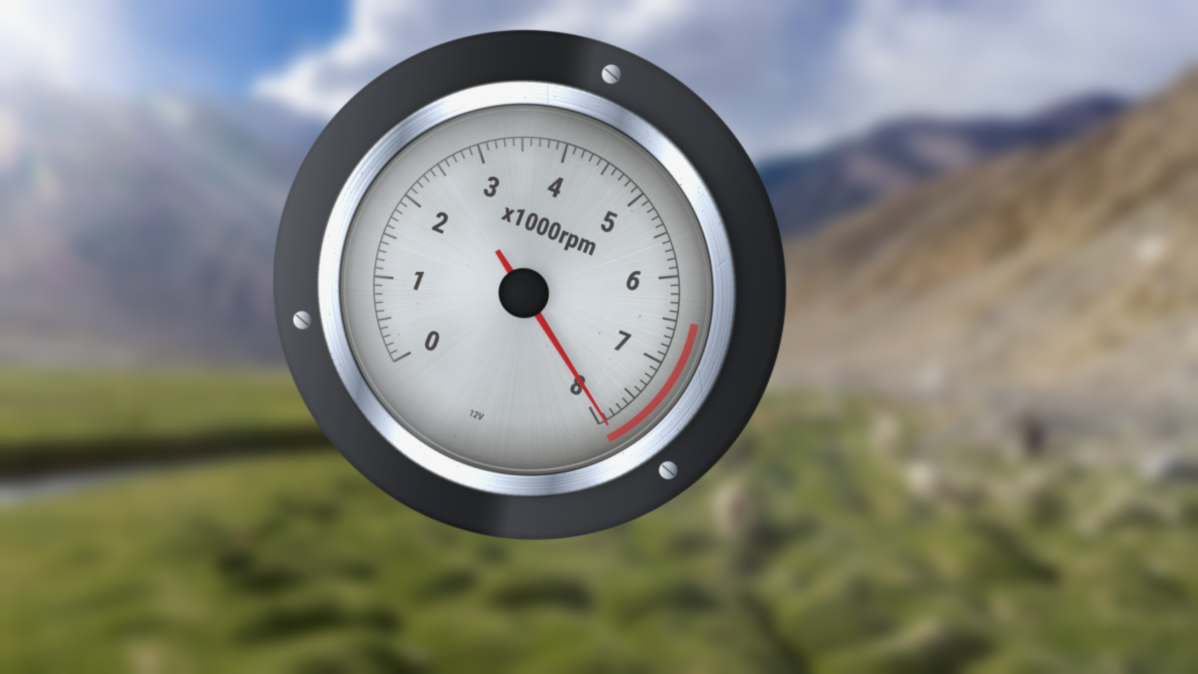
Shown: 7900
